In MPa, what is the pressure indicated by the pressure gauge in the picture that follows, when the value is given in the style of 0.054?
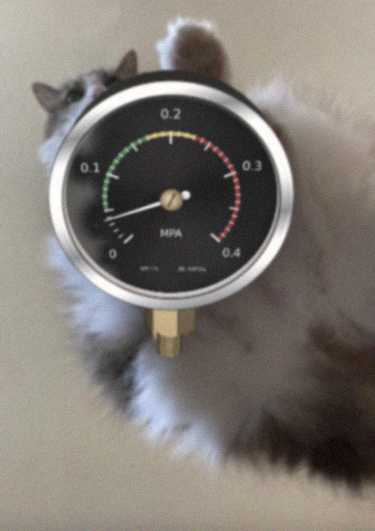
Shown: 0.04
